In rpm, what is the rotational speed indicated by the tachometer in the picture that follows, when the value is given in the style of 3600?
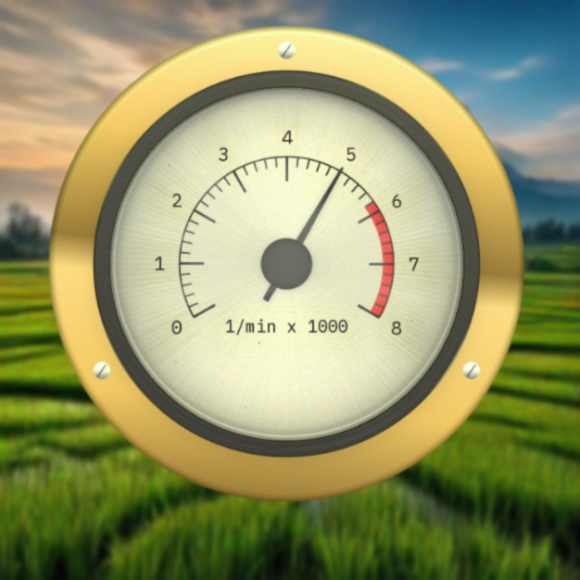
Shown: 5000
